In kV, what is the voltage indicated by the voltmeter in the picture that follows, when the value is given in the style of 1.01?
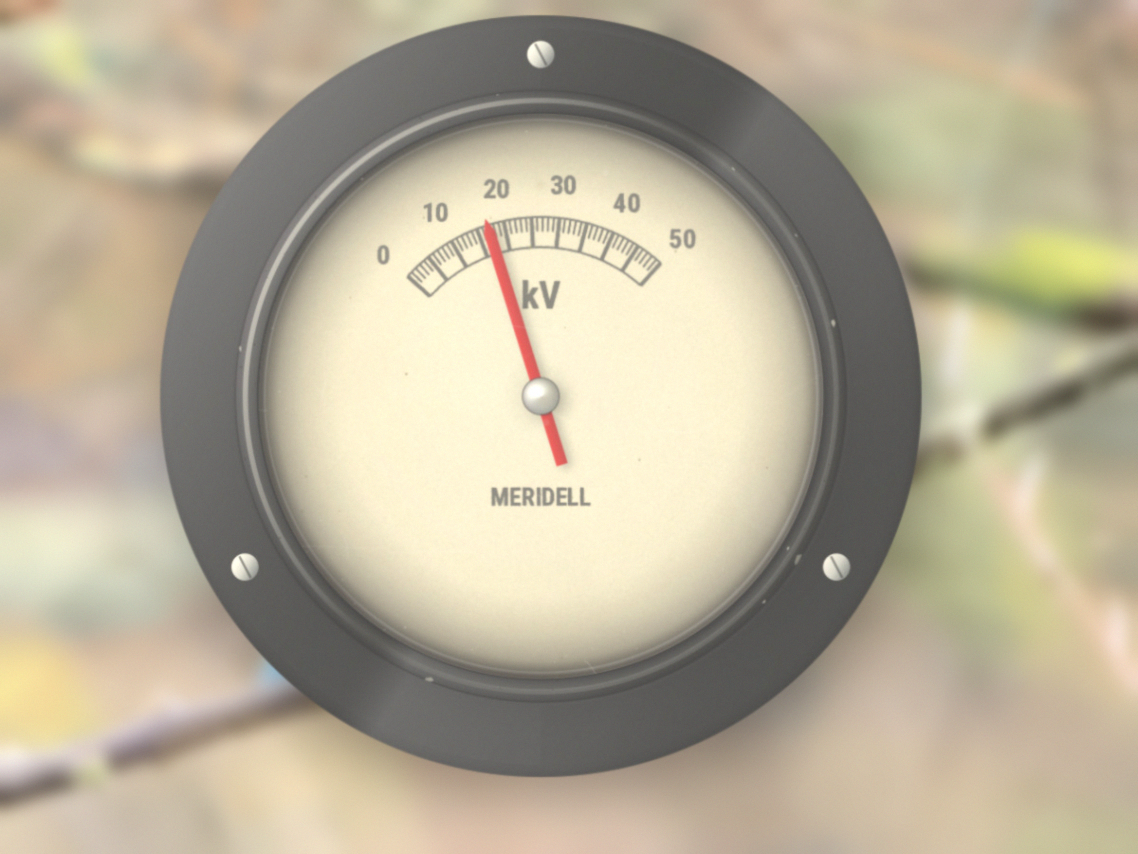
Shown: 17
